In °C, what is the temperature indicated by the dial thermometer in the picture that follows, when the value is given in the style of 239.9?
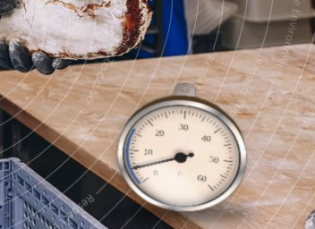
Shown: 5
